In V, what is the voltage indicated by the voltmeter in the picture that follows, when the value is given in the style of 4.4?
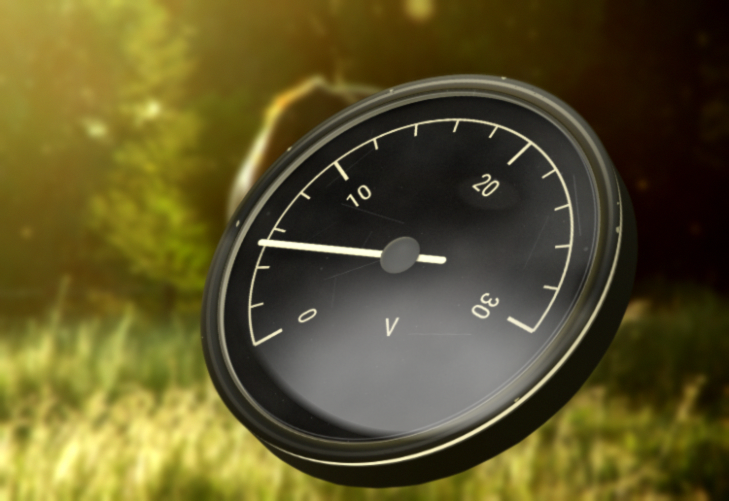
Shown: 5
